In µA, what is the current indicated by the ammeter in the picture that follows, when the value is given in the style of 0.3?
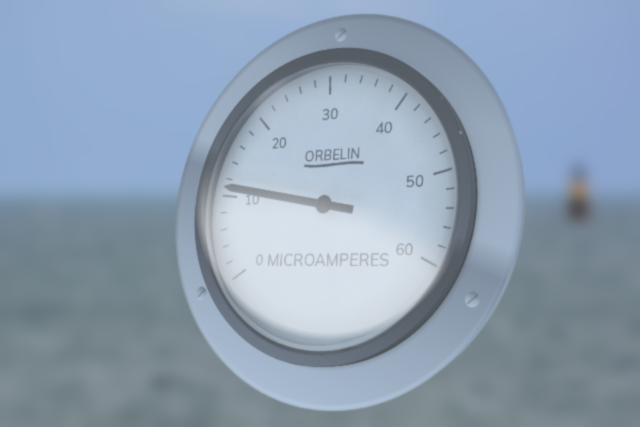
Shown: 11
